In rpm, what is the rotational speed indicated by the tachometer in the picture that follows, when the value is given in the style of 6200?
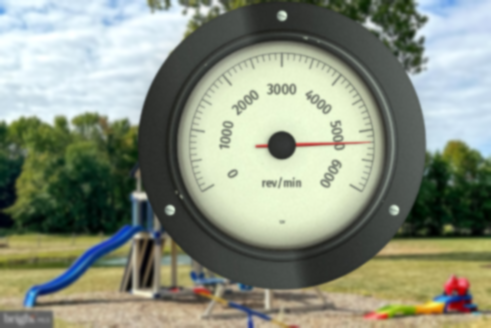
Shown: 5200
